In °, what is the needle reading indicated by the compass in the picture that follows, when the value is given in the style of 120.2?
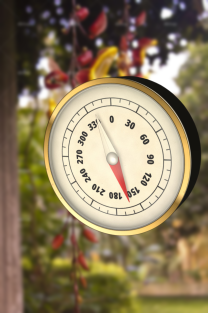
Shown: 160
